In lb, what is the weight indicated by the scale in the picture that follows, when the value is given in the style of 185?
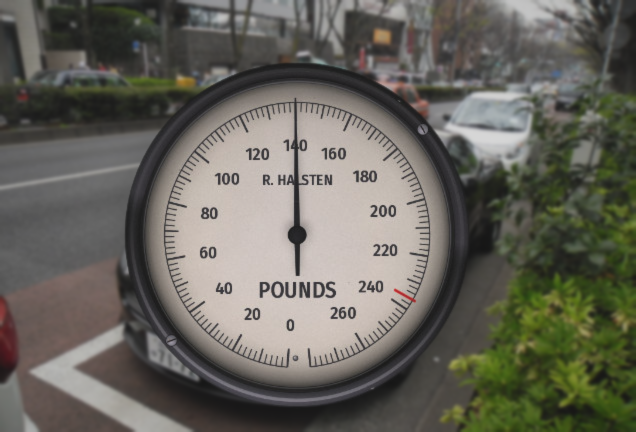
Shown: 140
